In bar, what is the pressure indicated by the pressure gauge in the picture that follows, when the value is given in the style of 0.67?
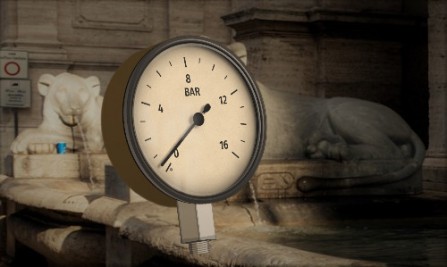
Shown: 0.5
